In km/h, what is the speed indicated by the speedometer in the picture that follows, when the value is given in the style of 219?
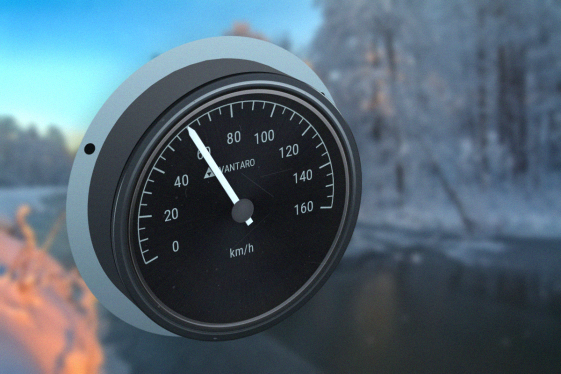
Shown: 60
